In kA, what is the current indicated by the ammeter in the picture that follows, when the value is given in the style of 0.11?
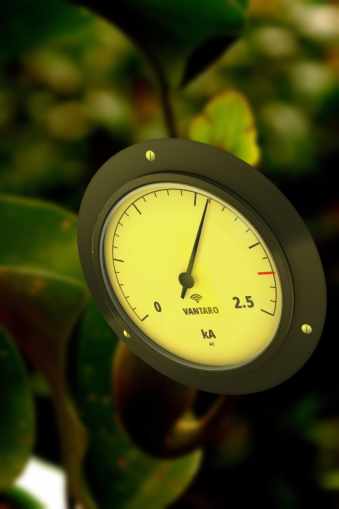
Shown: 1.6
